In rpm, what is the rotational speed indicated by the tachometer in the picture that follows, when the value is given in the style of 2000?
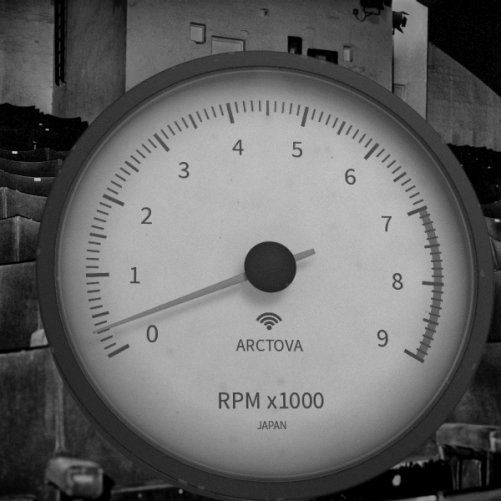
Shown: 300
